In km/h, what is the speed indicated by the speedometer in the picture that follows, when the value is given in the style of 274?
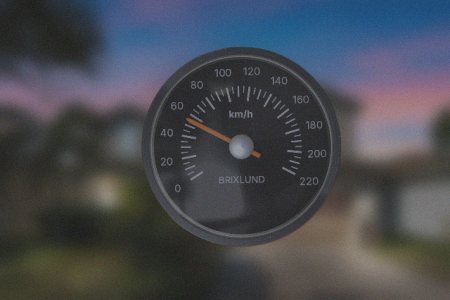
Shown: 55
